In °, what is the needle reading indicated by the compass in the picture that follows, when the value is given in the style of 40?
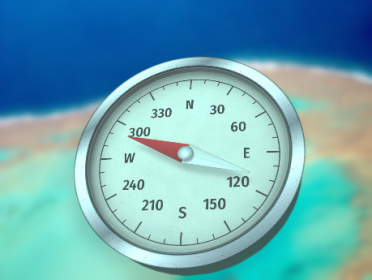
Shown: 290
